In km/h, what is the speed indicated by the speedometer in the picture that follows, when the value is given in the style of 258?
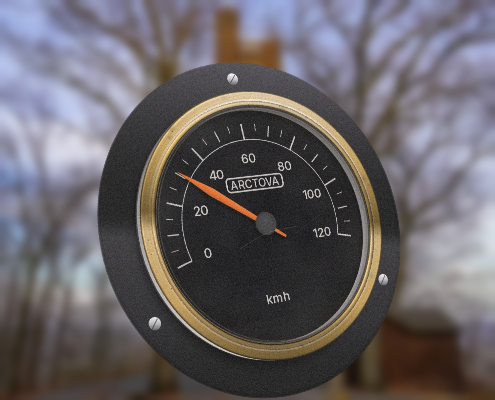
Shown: 30
